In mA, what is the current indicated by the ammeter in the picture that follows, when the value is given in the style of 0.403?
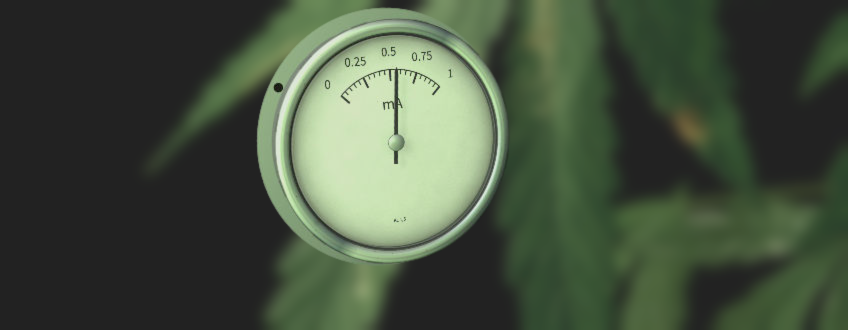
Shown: 0.55
